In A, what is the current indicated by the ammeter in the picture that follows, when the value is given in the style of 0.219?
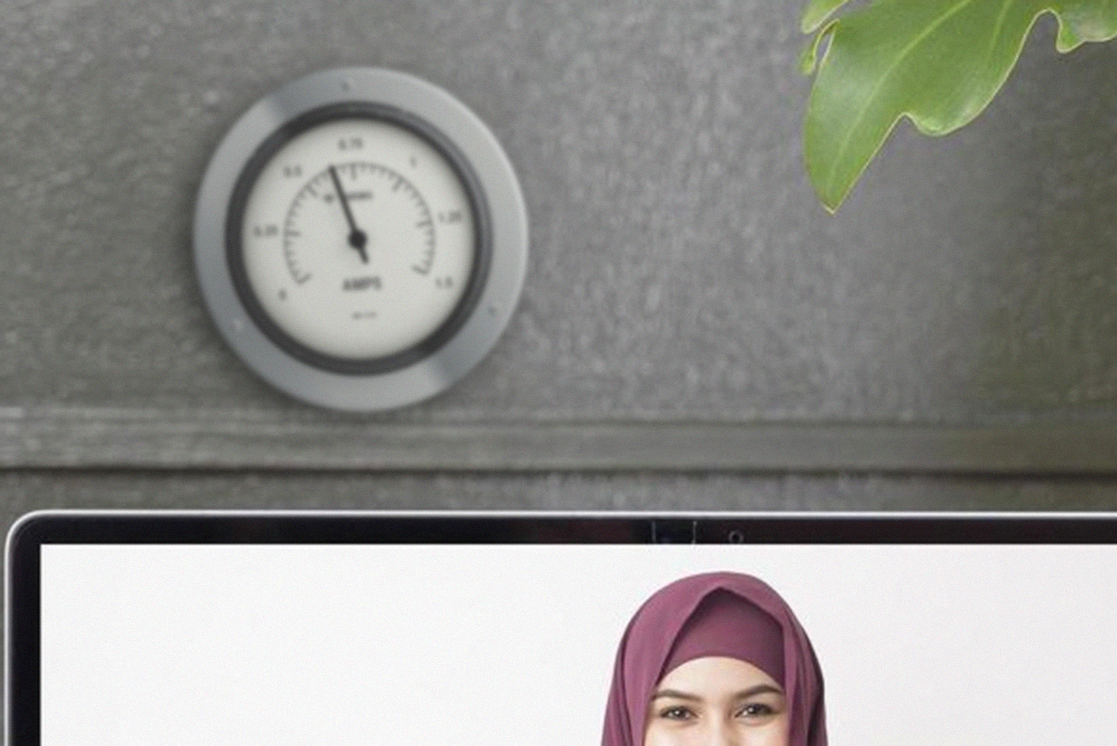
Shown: 0.65
